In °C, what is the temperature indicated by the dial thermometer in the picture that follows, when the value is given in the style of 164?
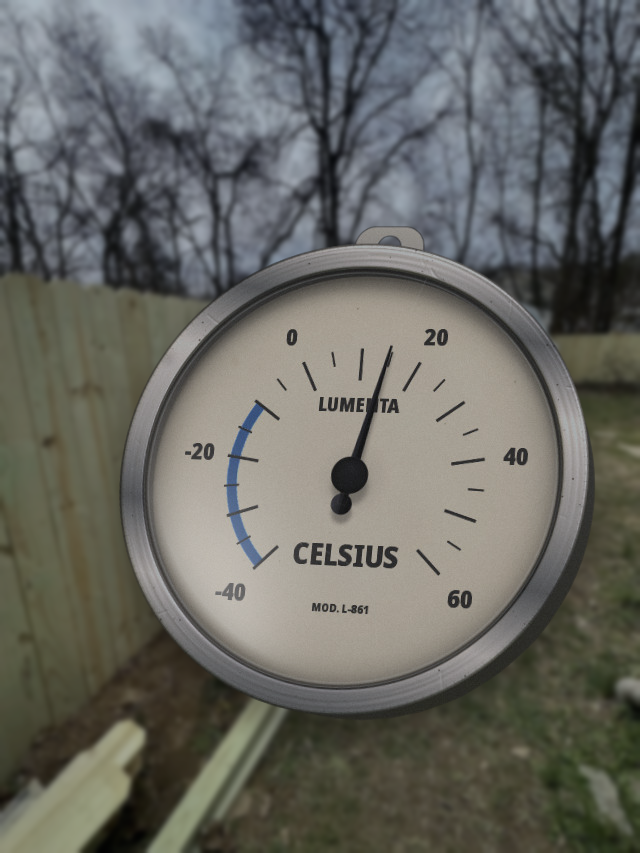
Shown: 15
